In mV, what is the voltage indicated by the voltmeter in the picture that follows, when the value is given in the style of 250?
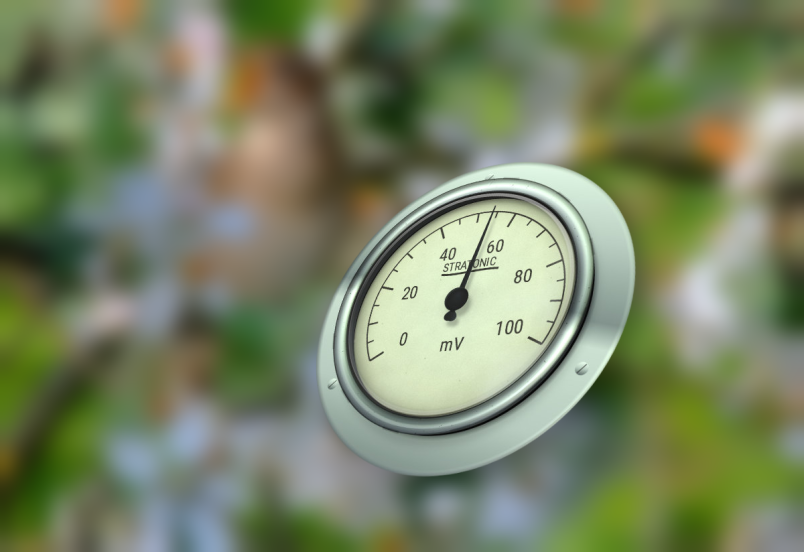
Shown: 55
